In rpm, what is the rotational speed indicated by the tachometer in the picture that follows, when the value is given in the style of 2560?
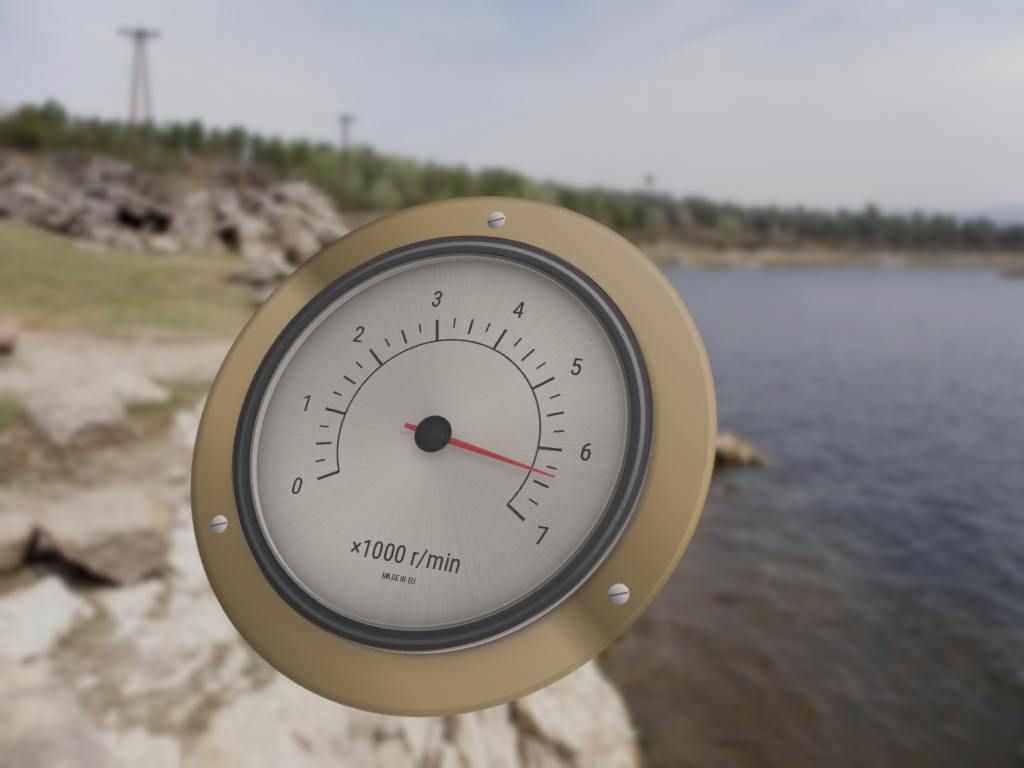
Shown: 6375
